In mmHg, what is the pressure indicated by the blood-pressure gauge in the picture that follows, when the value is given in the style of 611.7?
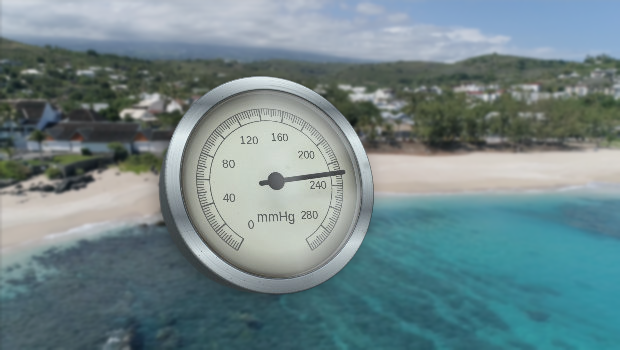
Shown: 230
